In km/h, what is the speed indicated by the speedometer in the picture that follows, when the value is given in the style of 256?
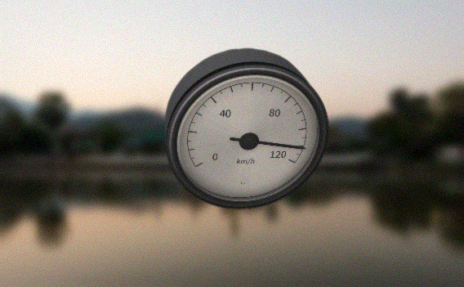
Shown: 110
